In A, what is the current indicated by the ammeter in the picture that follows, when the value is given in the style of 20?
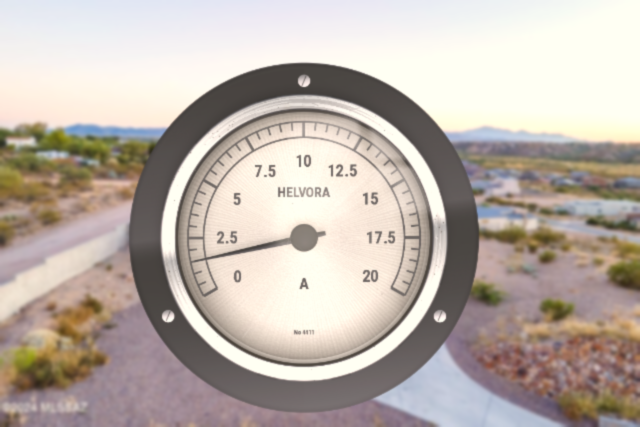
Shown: 1.5
